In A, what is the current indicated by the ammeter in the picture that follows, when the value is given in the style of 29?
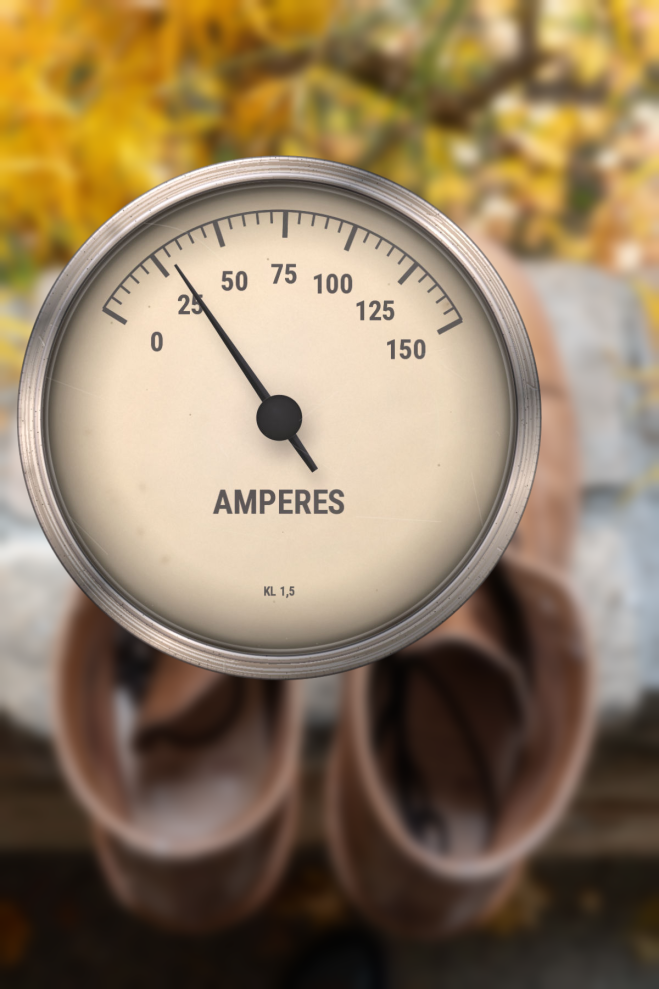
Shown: 30
